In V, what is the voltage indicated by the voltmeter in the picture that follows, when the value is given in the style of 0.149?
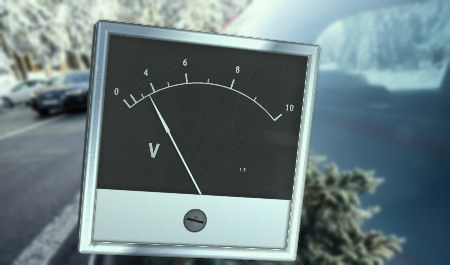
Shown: 3.5
